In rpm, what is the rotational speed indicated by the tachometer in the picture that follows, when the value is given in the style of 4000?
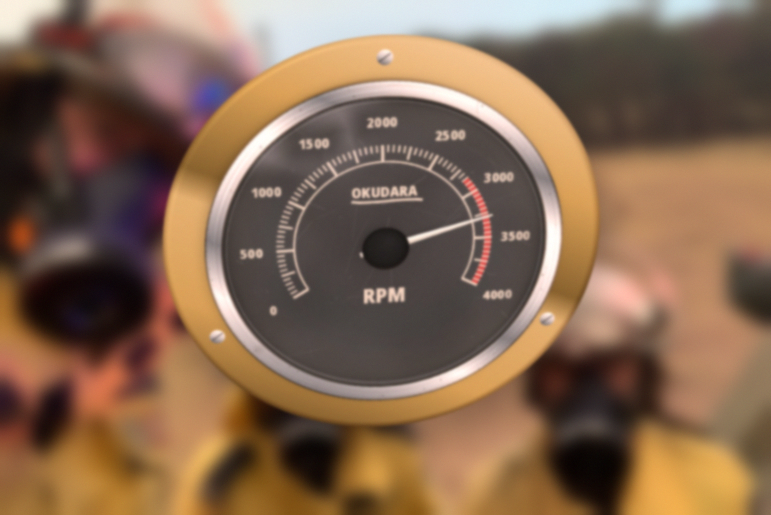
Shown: 3250
